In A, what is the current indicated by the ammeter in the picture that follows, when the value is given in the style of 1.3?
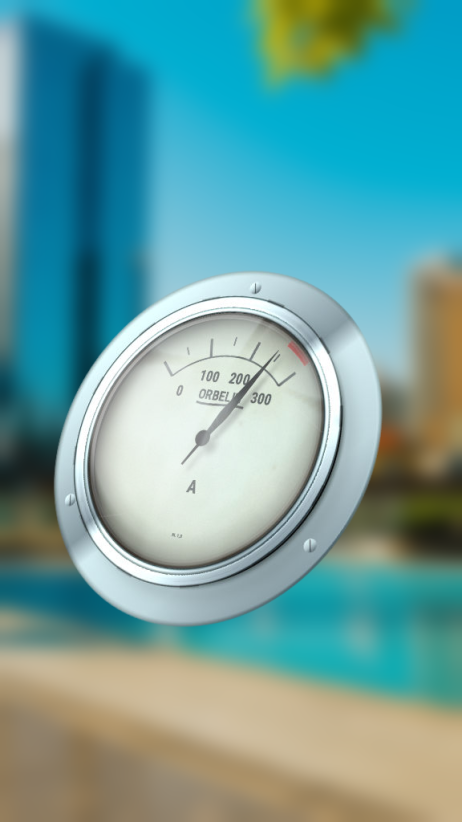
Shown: 250
